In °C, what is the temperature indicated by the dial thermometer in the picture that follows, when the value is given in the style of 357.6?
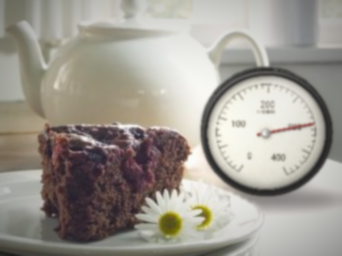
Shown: 300
